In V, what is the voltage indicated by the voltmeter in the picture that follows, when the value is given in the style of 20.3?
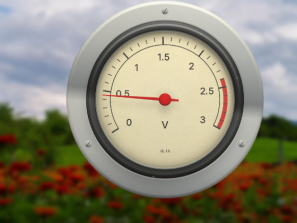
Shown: 0.45
